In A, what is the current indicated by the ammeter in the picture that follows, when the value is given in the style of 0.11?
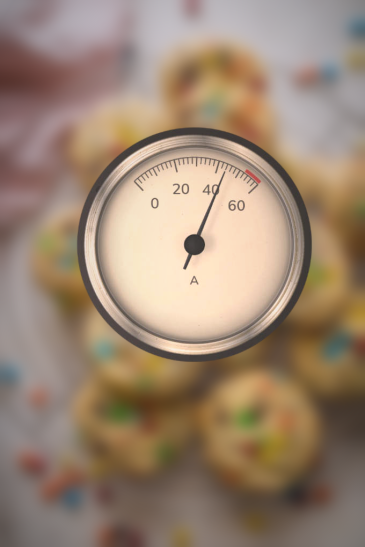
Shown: 44
